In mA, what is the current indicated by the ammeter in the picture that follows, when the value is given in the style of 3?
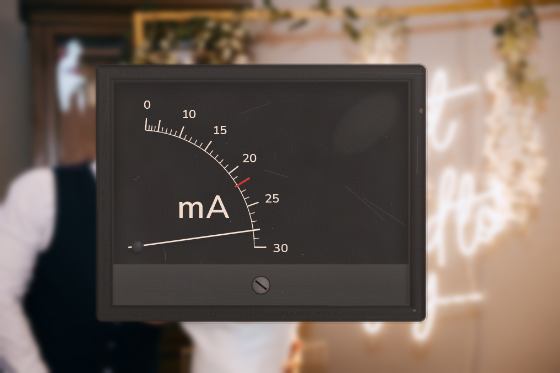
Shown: 28
